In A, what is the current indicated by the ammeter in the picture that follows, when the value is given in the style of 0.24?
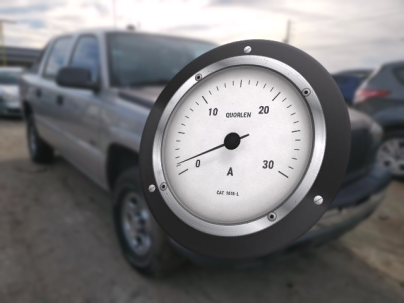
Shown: 1
